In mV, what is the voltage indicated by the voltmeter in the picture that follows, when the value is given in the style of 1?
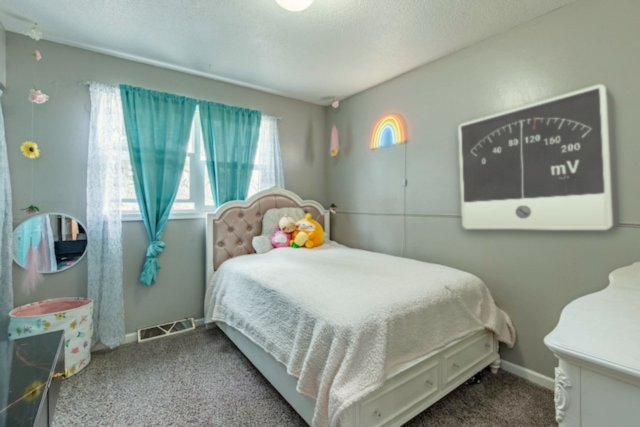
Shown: 100
